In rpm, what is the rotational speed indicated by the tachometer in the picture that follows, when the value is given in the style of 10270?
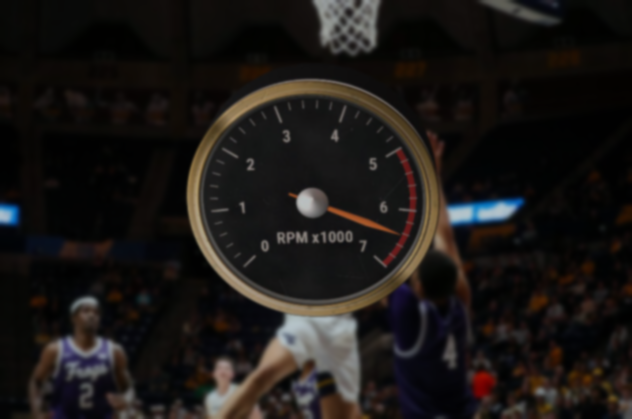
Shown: 6400
